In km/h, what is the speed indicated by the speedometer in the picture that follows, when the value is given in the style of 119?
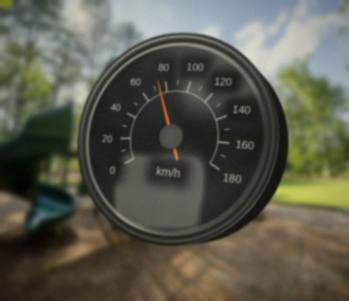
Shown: 75
